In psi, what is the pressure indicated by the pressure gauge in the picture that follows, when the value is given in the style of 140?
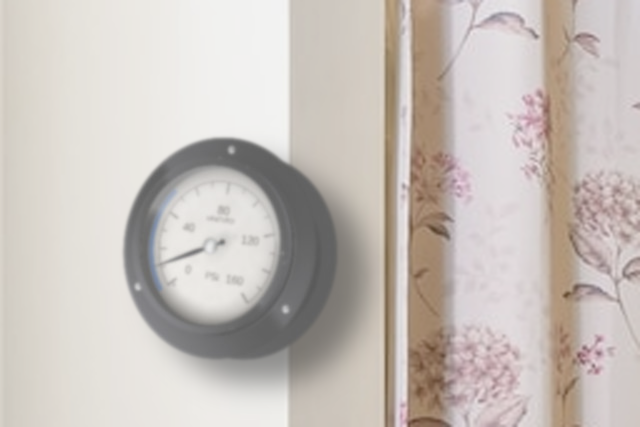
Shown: 10
